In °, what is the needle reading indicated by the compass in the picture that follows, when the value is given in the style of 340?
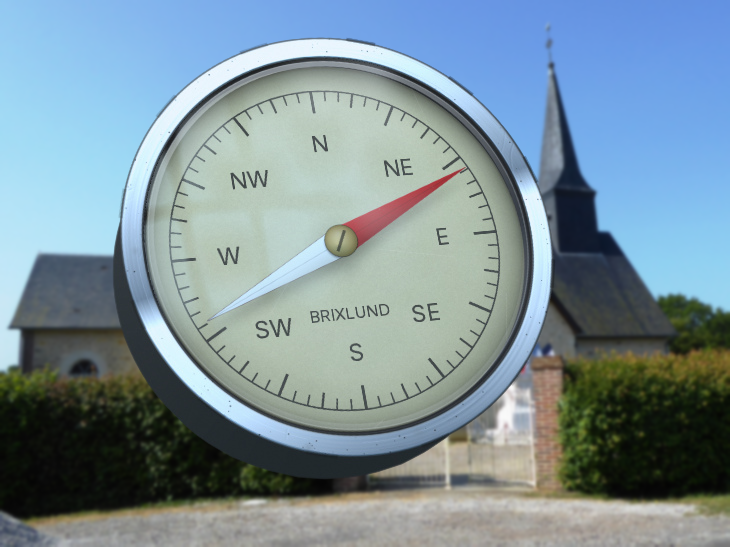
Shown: 65
